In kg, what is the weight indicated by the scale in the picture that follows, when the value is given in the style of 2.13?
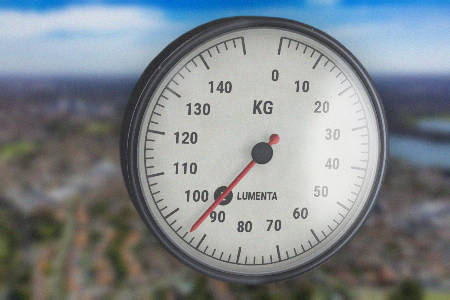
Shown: 94
